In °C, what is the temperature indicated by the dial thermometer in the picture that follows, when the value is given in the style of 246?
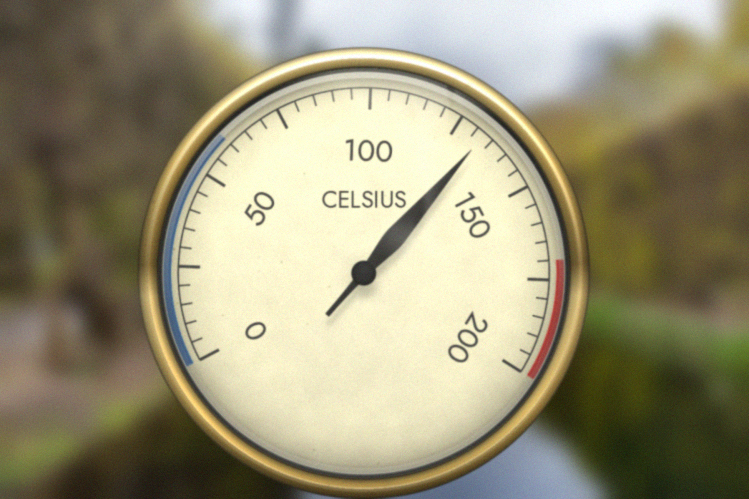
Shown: 132.5
